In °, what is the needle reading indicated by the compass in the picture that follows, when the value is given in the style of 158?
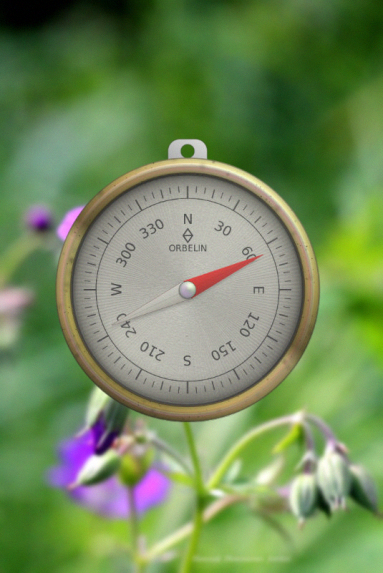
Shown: 65
